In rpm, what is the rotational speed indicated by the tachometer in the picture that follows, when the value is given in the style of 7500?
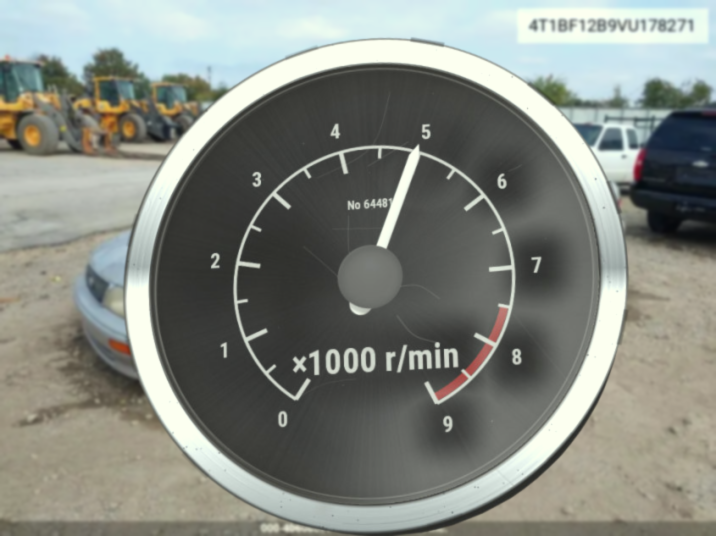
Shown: 5000
